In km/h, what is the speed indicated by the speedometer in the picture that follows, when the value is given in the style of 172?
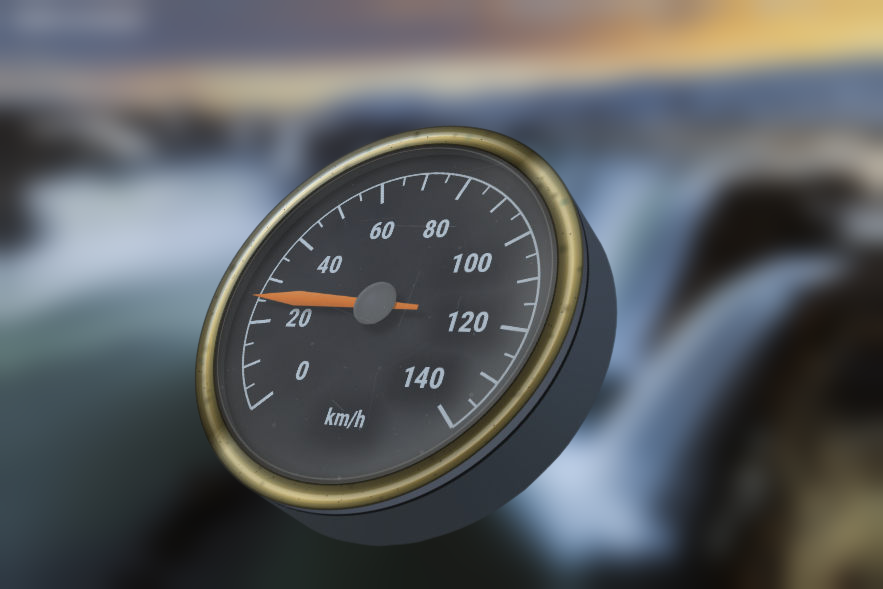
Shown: 25
